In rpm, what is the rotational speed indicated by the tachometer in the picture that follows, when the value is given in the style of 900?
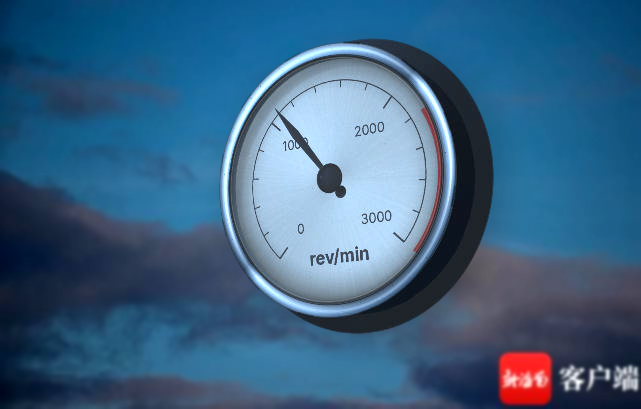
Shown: 1100
